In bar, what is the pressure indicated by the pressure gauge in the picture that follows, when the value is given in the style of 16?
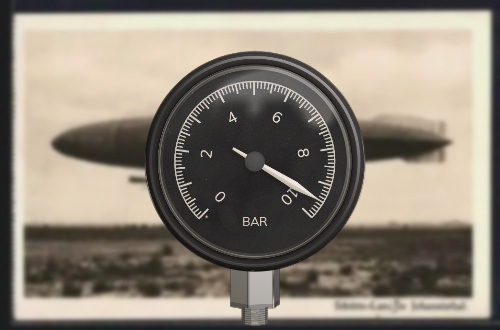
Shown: 9.5
